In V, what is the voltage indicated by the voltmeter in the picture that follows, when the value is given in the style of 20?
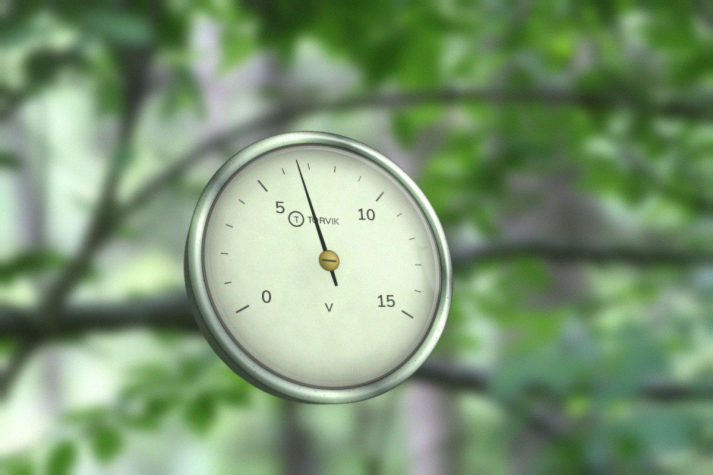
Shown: 6.5
